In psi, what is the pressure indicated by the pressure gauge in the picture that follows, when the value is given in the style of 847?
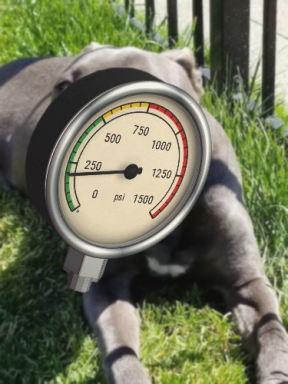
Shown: 200
